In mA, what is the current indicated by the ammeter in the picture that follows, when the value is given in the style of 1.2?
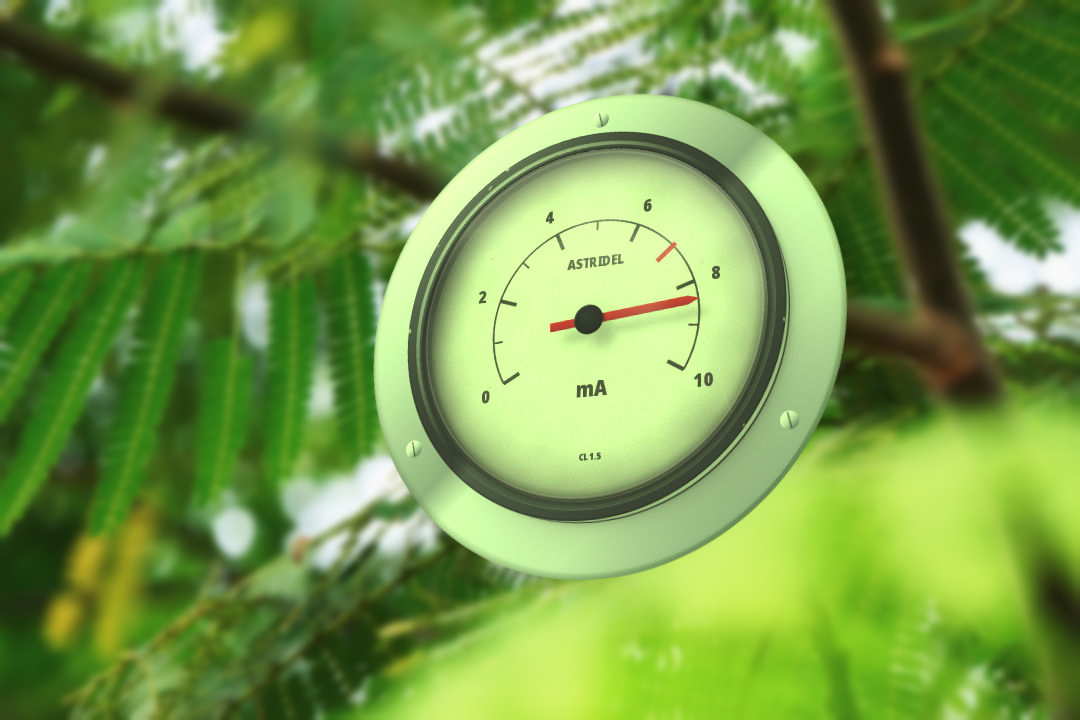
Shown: 8.5
